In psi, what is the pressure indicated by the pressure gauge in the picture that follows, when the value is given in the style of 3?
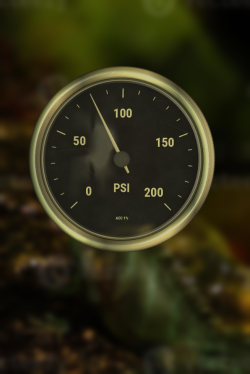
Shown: 80
